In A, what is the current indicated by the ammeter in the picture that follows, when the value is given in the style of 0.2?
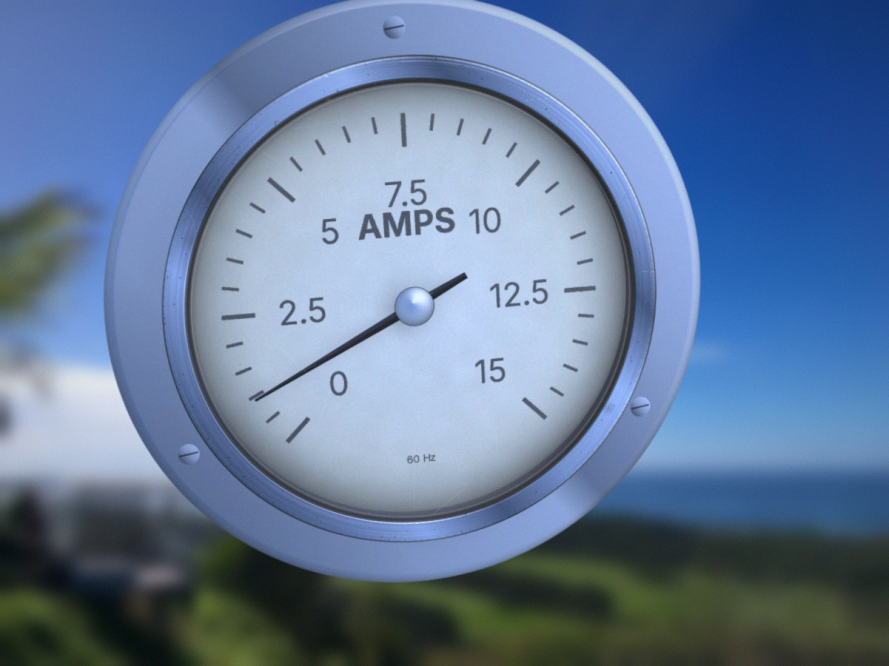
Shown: 1
